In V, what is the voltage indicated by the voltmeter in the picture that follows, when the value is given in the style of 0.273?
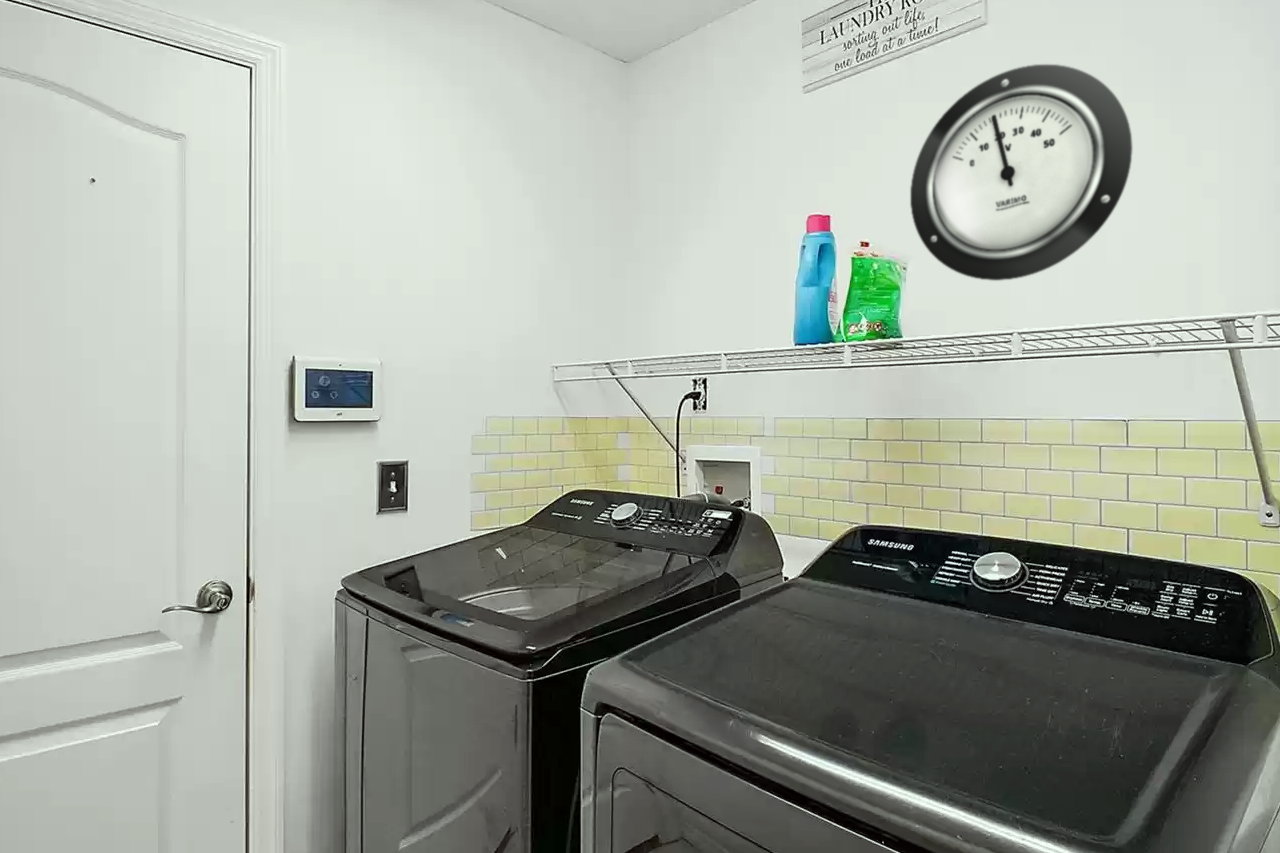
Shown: 20
